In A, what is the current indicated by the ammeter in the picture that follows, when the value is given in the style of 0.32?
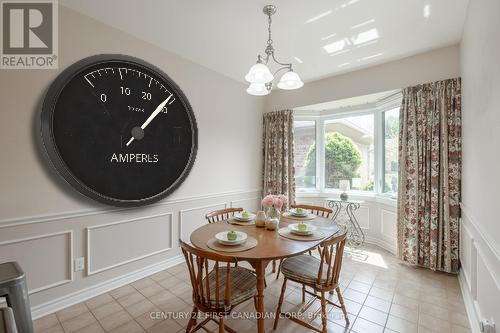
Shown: 28
